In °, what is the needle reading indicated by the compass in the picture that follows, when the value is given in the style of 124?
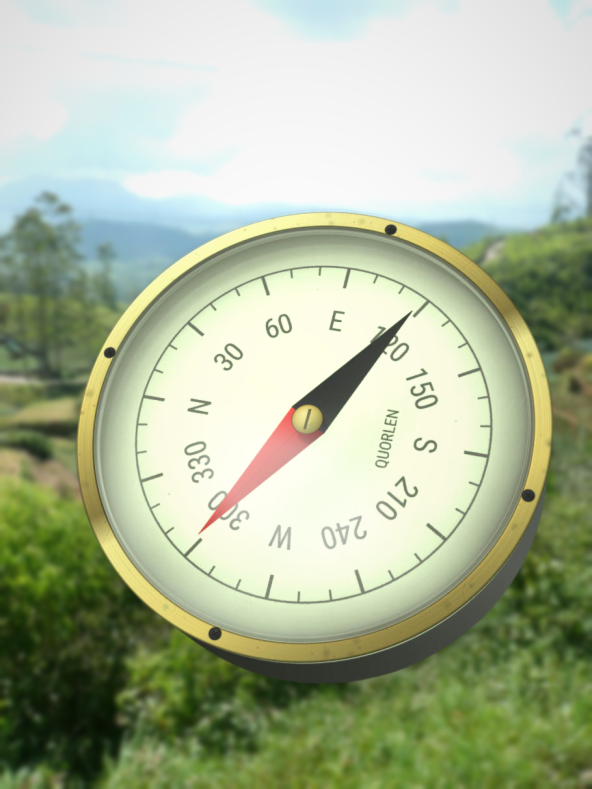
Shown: 300
